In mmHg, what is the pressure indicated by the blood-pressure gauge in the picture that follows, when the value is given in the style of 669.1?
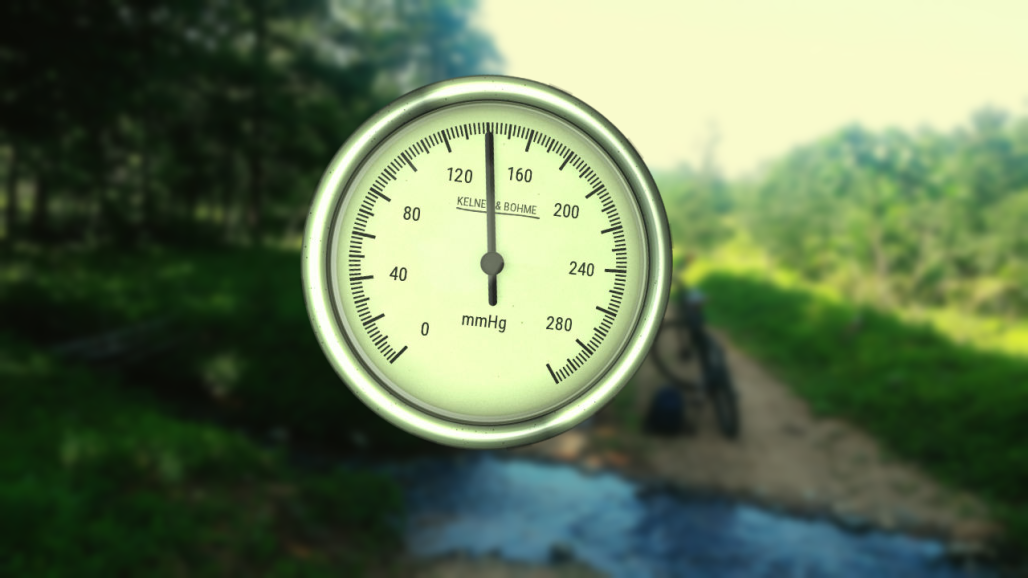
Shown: 140
